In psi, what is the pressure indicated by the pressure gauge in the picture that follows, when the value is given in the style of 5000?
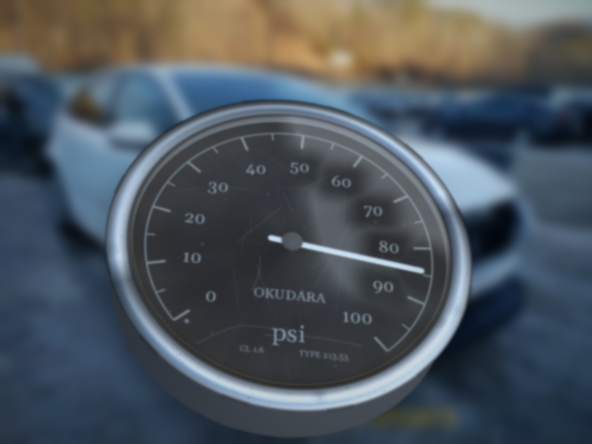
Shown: 85
